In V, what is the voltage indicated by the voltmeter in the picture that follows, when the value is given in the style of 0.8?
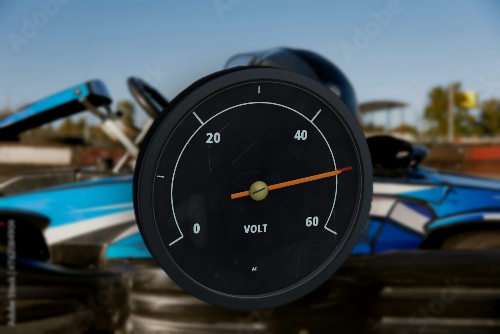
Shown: 50
